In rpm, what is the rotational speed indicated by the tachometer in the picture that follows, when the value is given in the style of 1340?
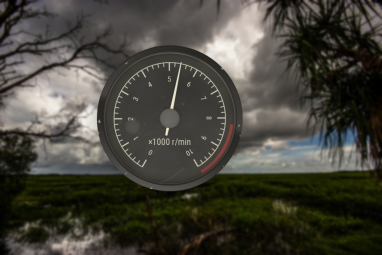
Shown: 5400
